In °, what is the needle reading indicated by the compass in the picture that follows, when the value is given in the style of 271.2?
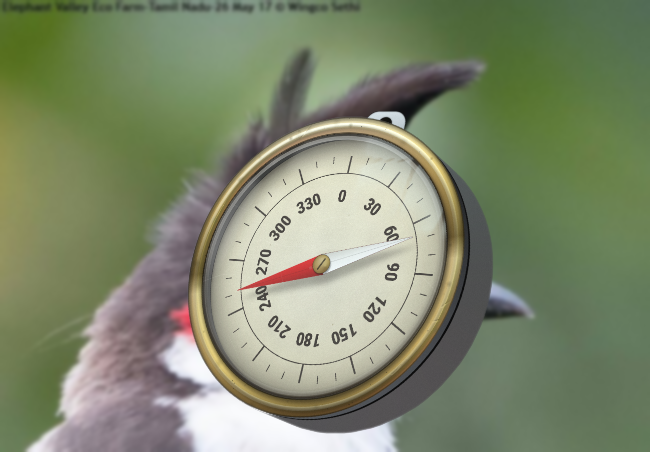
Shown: 250
